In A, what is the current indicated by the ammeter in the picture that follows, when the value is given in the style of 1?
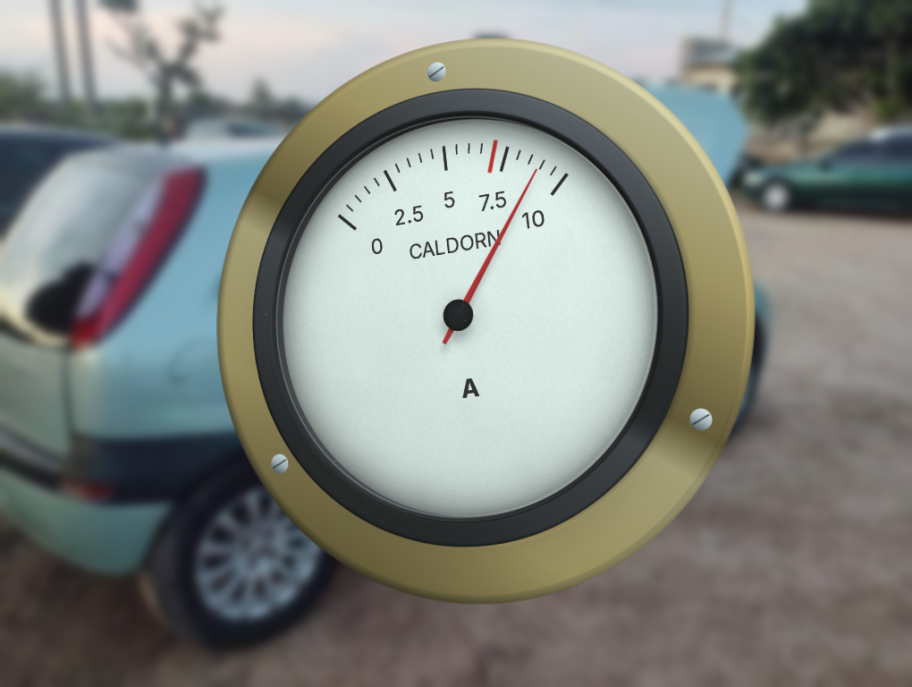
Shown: 9
